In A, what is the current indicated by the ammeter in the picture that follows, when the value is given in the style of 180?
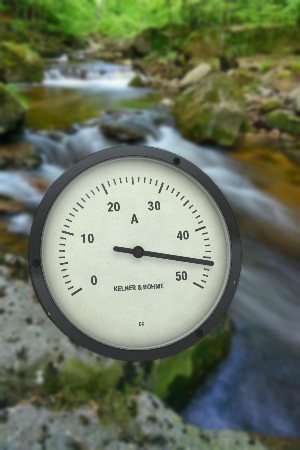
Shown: 46
